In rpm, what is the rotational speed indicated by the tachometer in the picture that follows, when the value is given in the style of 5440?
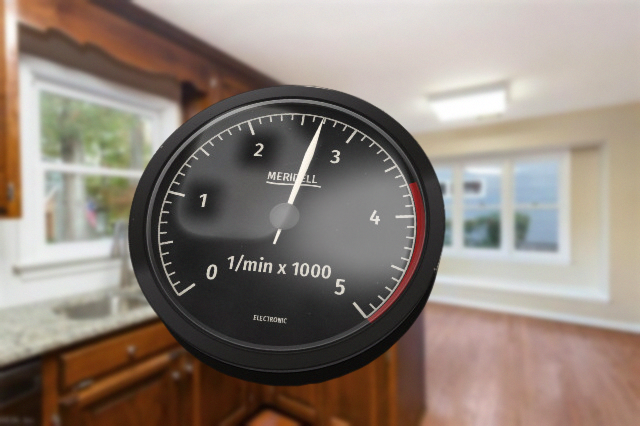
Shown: 2700
